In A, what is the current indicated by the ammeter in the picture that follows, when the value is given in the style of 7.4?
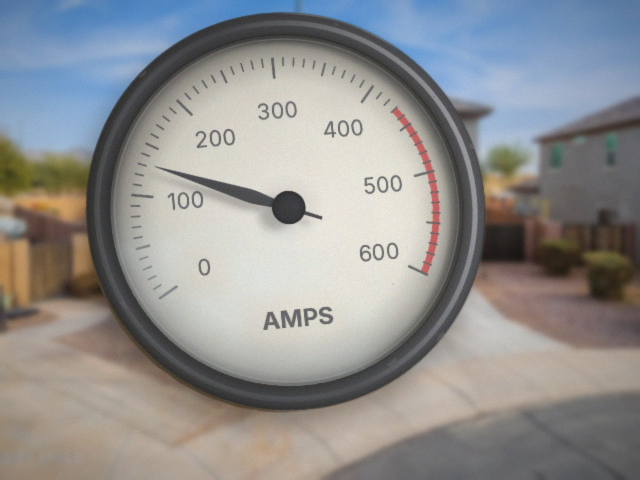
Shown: 130
